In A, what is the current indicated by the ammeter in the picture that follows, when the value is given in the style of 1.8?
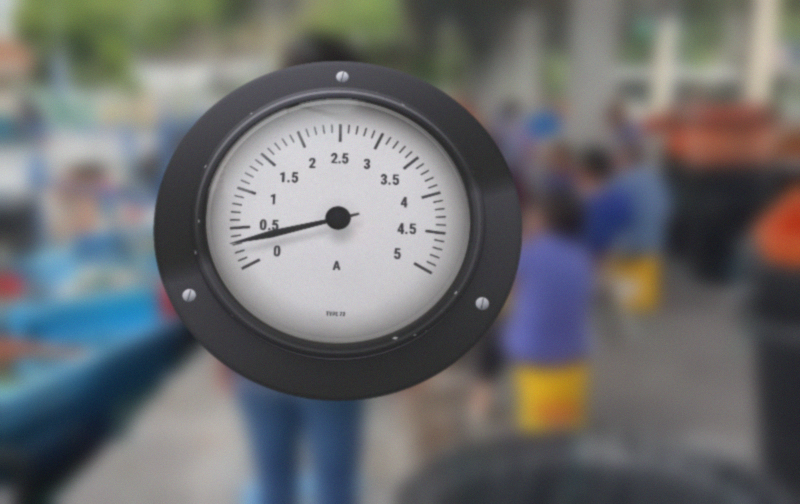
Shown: 0.3
